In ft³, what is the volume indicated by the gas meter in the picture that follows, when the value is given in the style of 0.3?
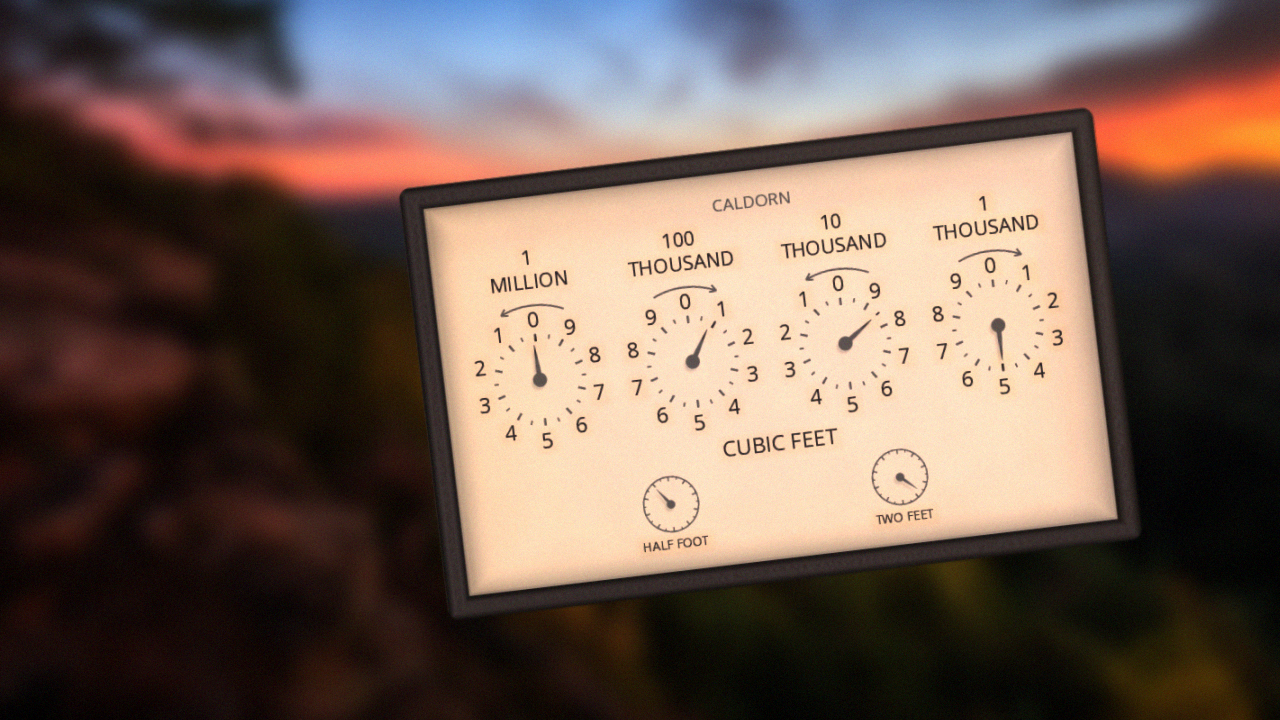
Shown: 8500
